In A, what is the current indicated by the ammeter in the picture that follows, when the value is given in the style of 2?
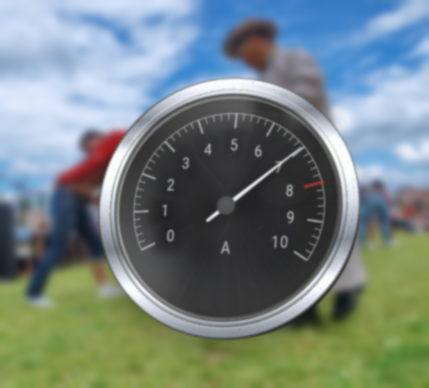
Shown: 7
